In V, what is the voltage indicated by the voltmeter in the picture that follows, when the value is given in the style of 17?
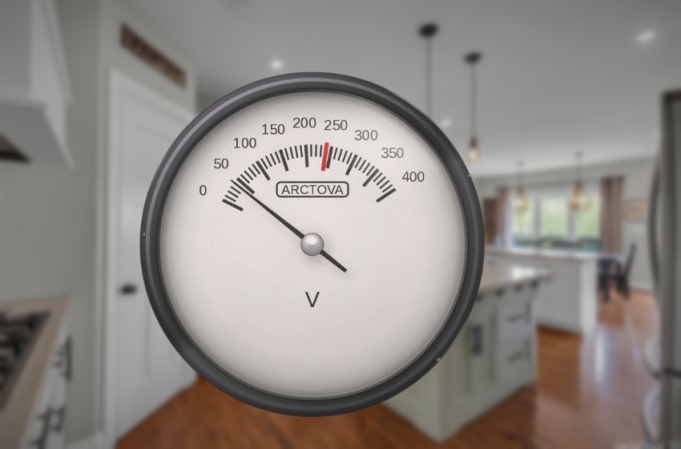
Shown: 40
